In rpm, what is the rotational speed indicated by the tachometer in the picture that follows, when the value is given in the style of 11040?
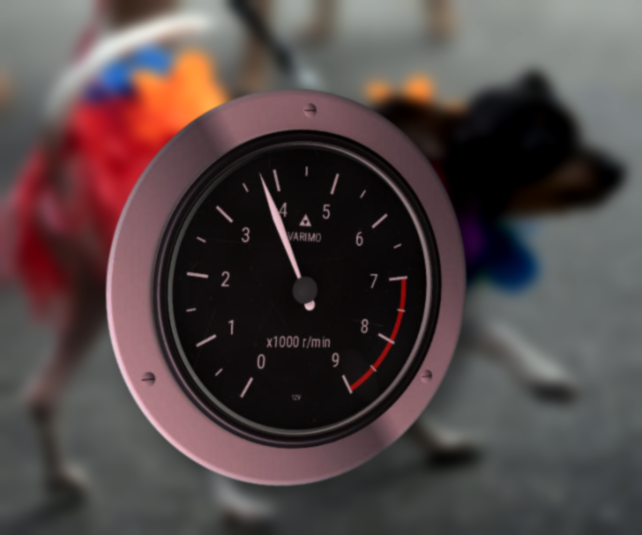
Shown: 3750
